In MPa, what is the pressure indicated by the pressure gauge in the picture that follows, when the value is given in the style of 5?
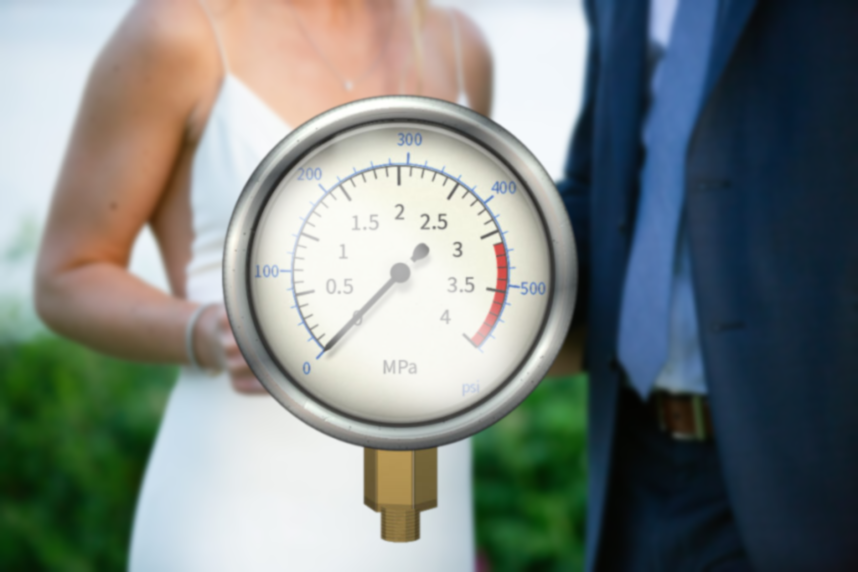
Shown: 0
